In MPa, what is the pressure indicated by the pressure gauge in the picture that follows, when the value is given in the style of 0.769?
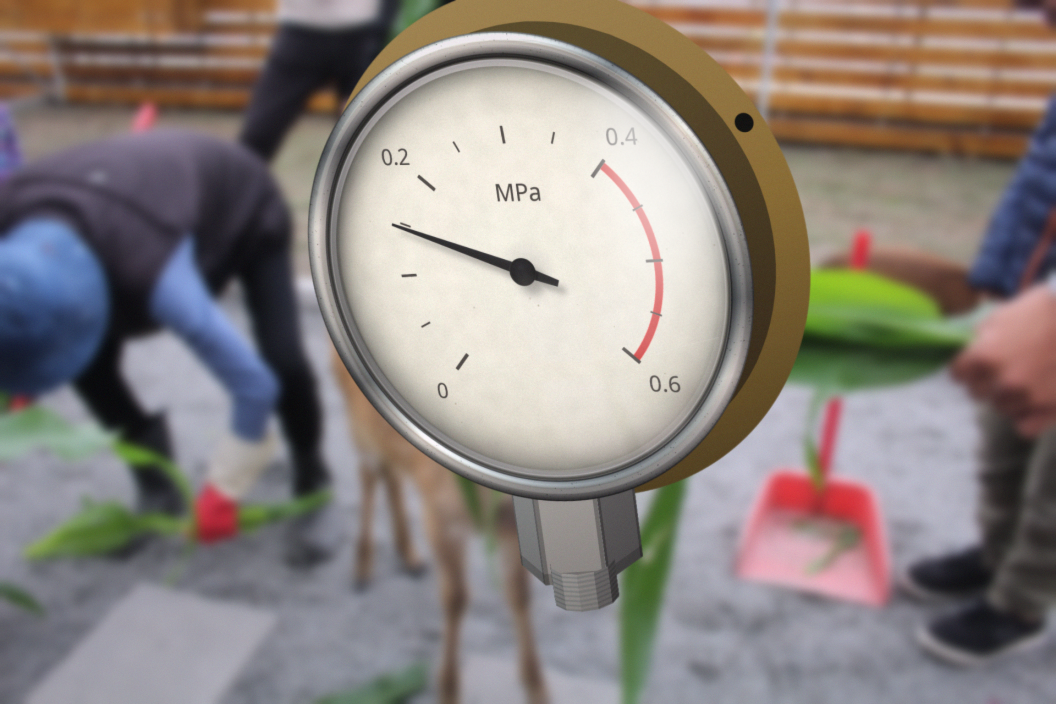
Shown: 0.15
